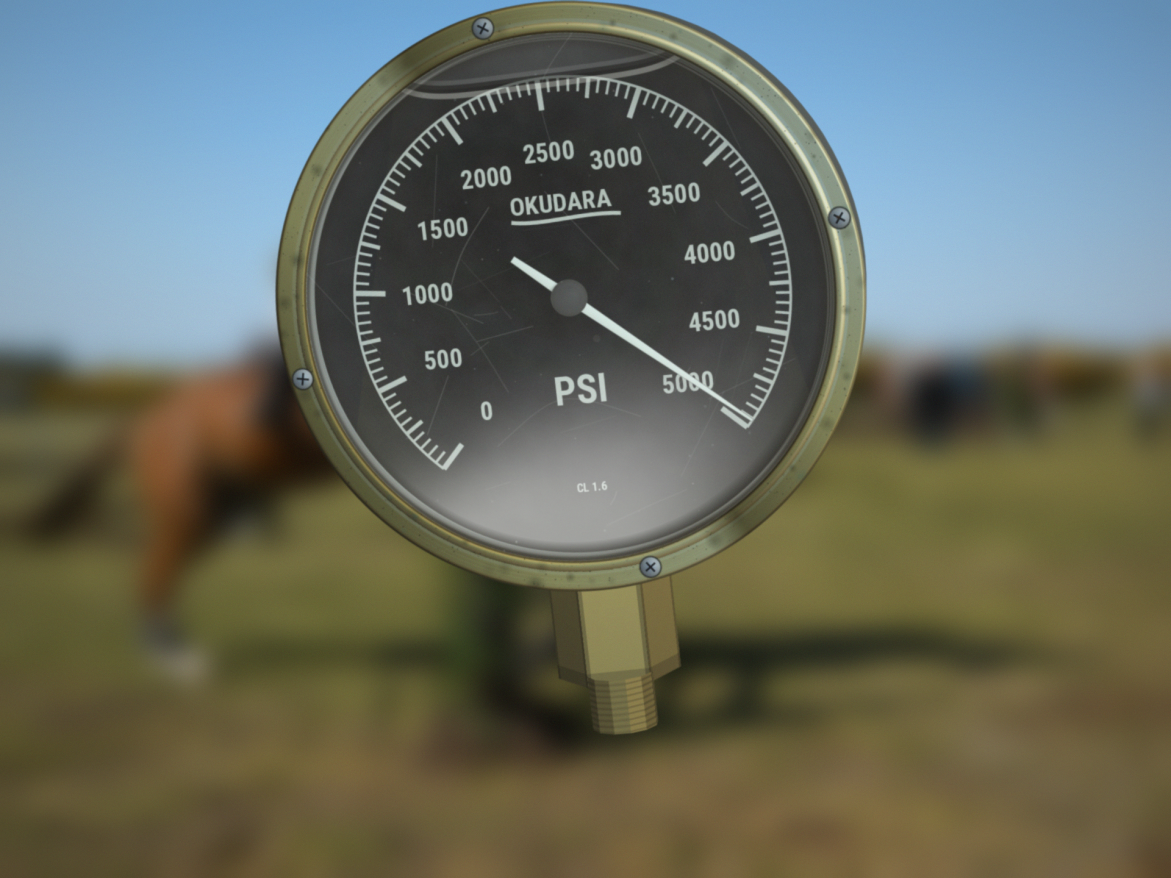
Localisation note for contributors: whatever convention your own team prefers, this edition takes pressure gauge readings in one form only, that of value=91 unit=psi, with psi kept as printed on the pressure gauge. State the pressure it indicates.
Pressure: value=4950 unit=psi
